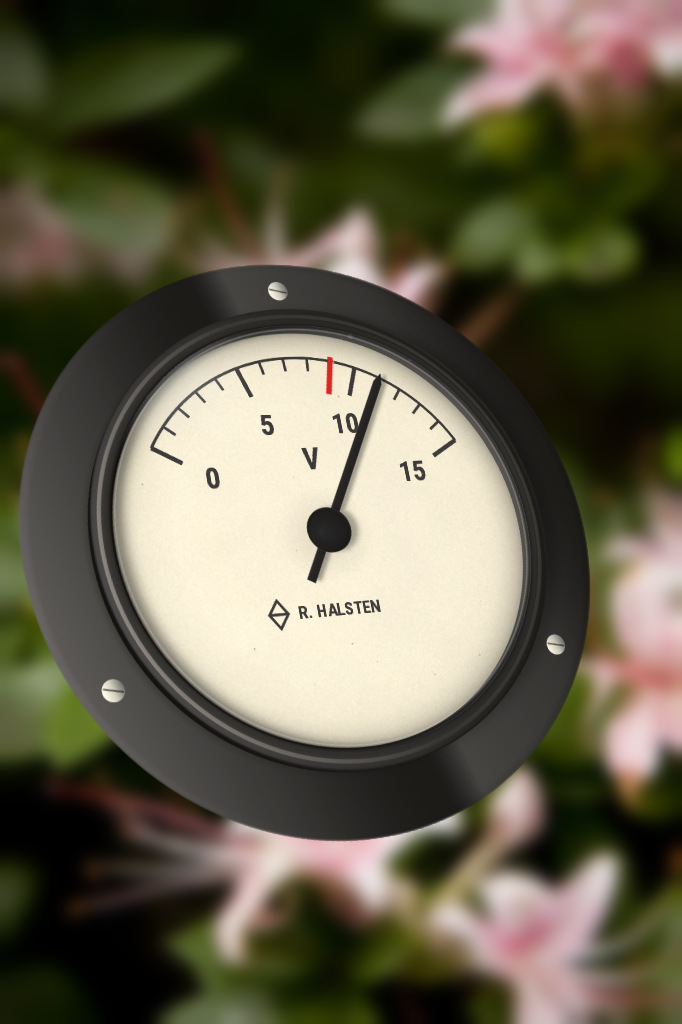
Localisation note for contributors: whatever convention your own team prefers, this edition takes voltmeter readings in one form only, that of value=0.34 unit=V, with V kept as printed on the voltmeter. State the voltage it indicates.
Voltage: value=11 unit=V
